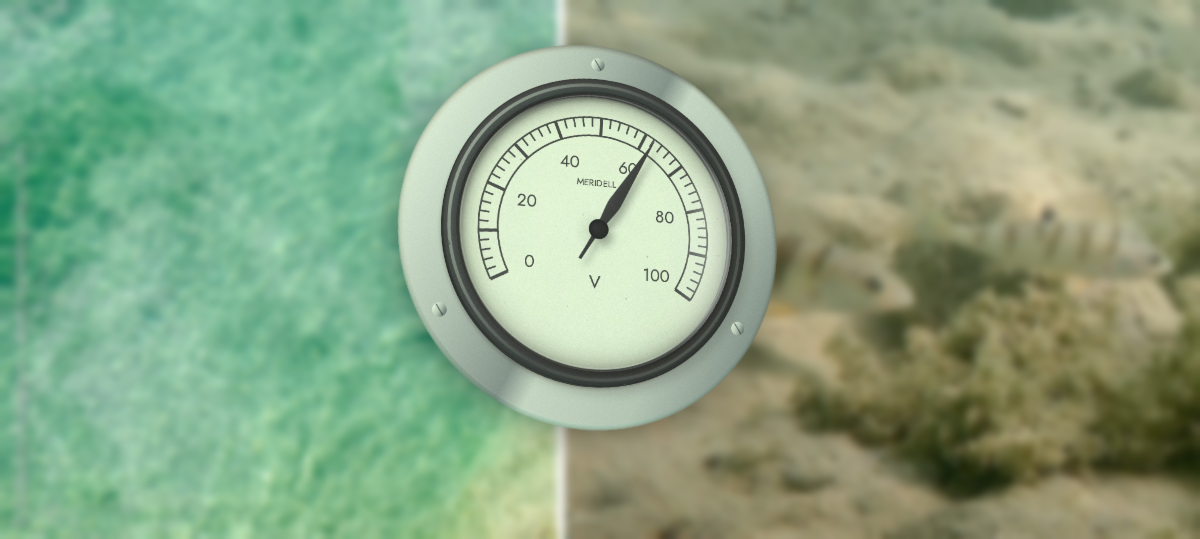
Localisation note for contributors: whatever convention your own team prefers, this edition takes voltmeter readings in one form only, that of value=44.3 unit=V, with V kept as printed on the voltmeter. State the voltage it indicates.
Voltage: value=62 unit=V
